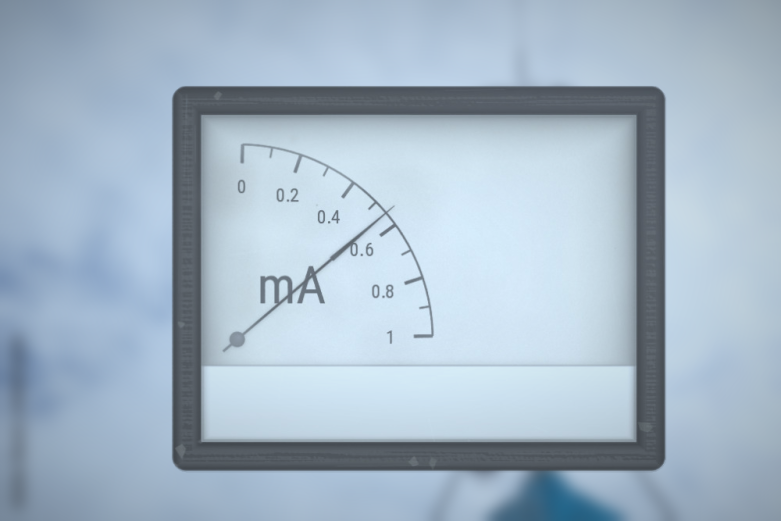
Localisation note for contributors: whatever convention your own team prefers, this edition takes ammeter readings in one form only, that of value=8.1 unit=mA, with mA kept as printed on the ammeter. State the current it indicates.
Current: value=0.55 unit=mA
